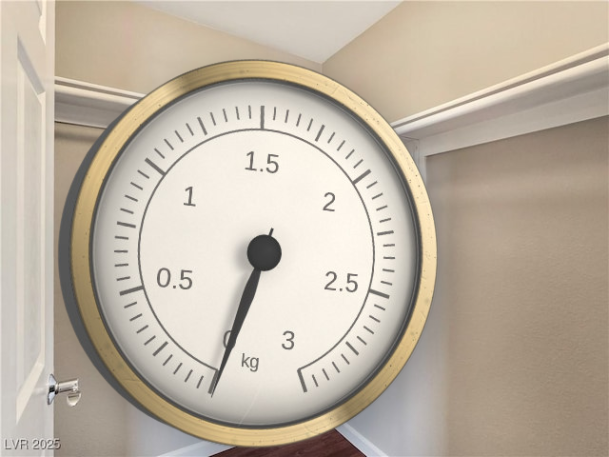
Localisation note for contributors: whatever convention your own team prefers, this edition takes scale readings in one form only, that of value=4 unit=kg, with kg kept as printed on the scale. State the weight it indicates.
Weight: value=0 unit=kg
